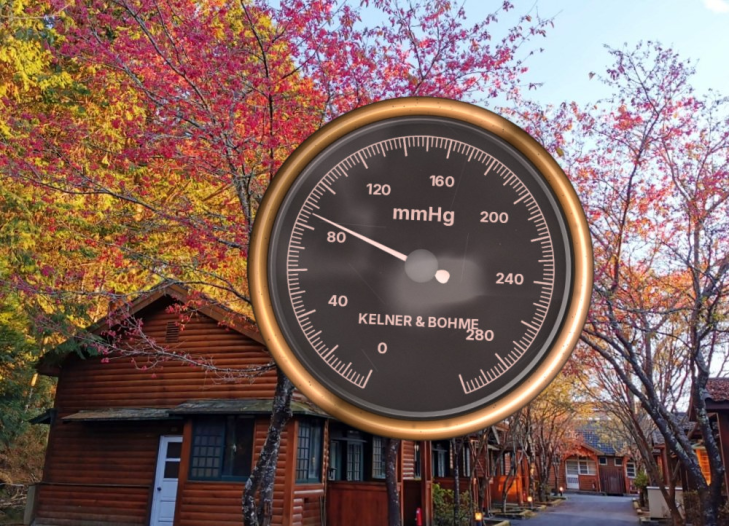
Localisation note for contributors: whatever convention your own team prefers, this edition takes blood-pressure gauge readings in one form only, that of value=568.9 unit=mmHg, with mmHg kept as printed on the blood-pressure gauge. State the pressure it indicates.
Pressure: value=86 unit=mmHg
